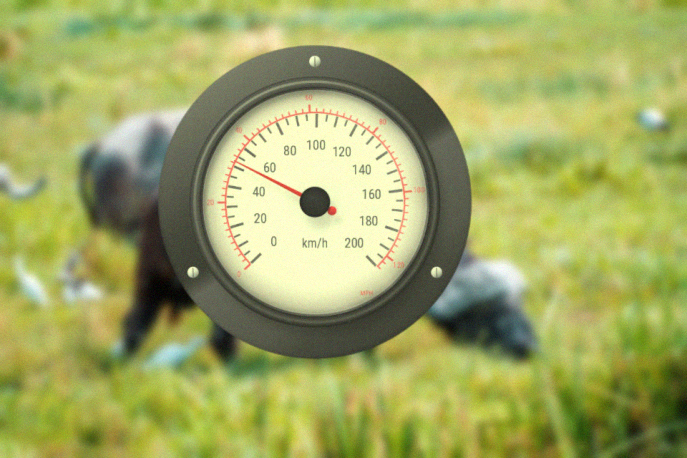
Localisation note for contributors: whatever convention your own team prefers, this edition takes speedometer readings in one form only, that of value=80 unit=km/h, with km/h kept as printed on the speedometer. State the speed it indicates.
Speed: value=52.5 unit=km/h
